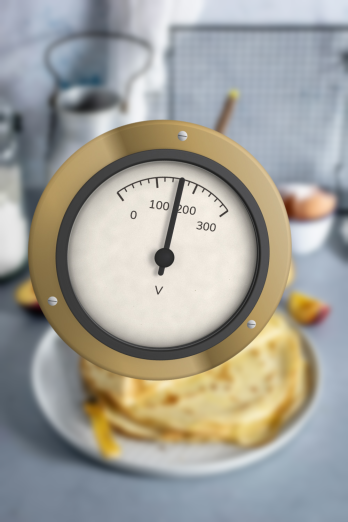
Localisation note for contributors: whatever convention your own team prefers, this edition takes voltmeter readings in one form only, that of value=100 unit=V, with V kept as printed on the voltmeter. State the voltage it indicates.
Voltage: value=160 unit=V
